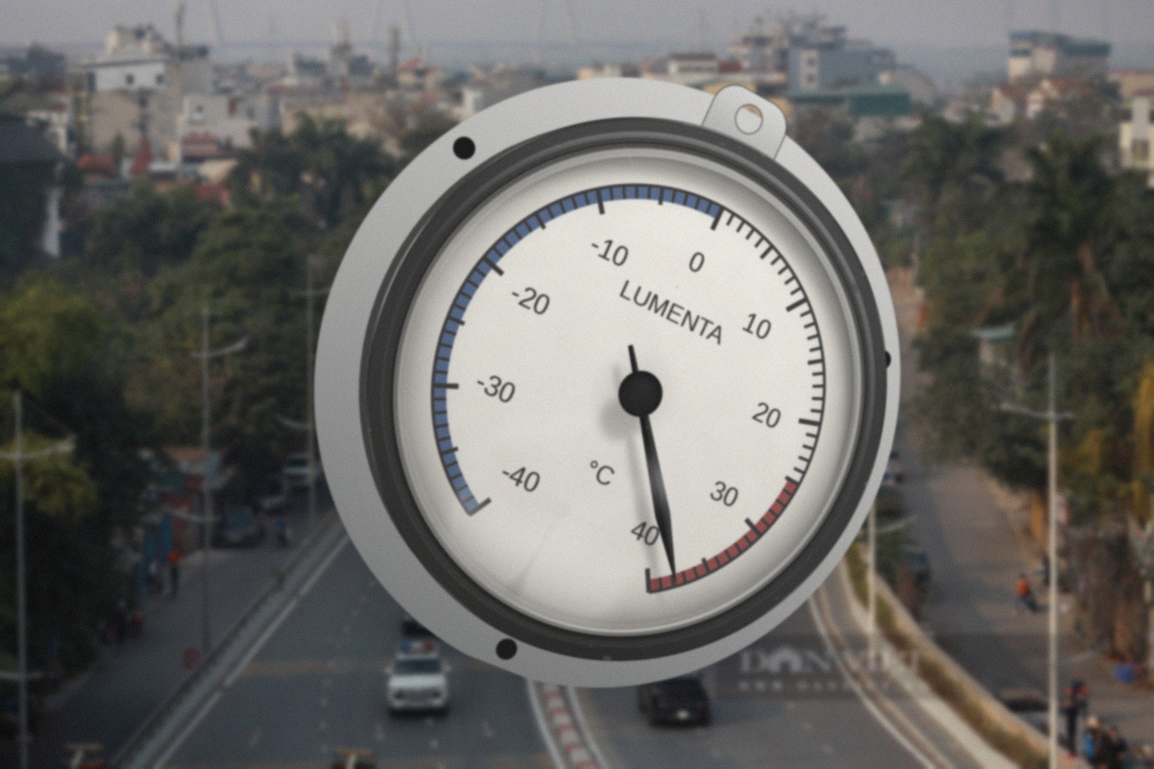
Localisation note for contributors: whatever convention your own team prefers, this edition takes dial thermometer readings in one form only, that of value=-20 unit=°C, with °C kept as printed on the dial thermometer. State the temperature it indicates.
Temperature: value=38 unit=°C
